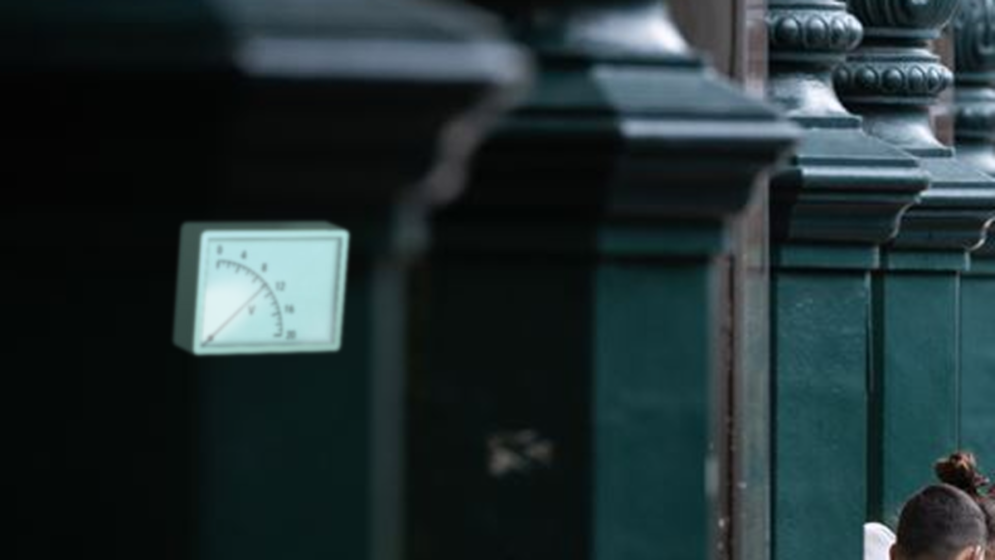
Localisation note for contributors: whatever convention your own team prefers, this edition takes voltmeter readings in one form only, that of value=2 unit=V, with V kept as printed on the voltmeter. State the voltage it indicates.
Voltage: value=10 unit=V
